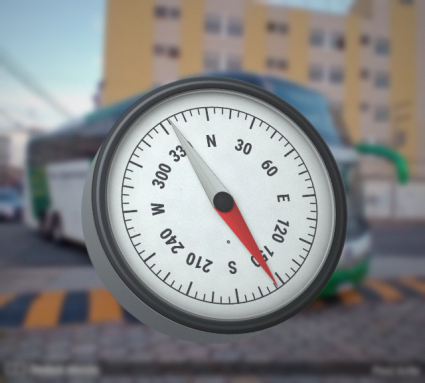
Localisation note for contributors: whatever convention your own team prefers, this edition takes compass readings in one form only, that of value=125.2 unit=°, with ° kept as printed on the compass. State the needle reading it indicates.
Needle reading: value=155 unit=°
